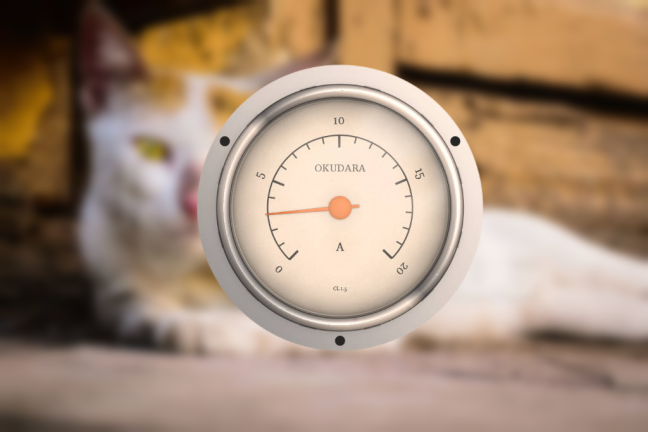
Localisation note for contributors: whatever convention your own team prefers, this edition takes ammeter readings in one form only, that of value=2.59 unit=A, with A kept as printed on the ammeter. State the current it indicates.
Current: value=3 unit=A
